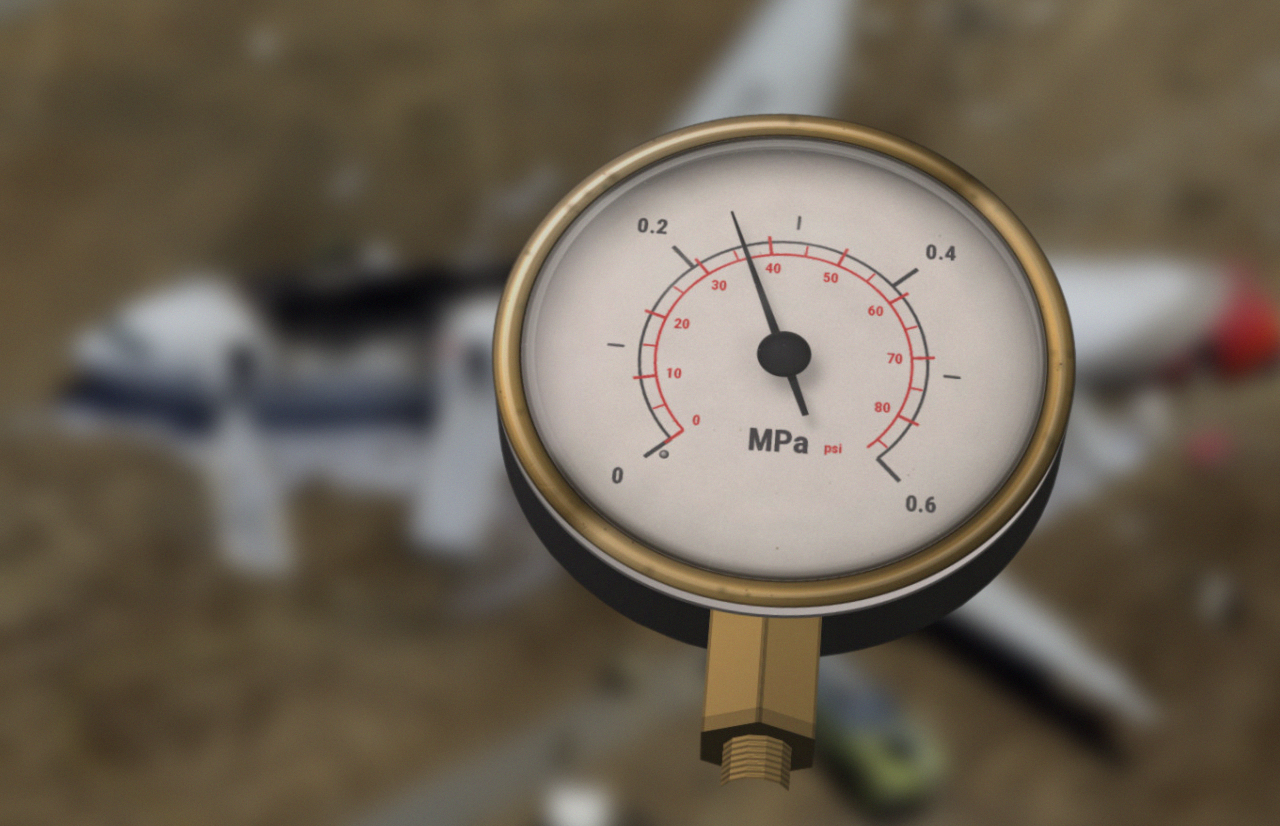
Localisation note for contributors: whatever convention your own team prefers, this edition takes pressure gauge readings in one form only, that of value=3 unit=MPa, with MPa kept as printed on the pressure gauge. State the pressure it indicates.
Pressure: value=0.25 unit=MPa
